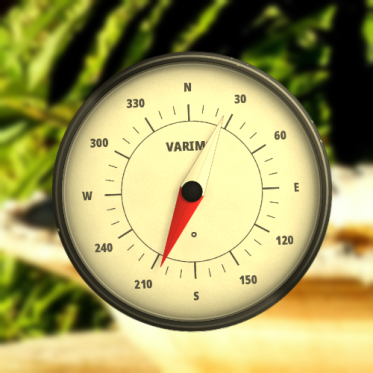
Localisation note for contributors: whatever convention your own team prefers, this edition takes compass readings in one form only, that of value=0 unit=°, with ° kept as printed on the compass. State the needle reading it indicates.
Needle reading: value=205 unit=°
